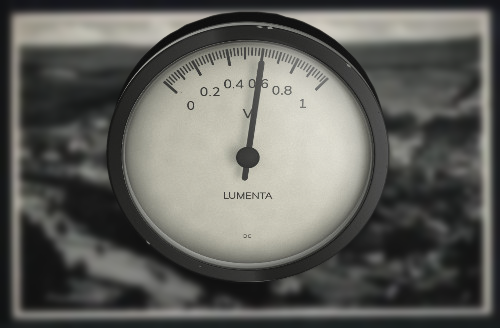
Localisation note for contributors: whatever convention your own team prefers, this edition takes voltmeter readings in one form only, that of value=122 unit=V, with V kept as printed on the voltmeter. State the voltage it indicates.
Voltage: value=0.6 unit=V
